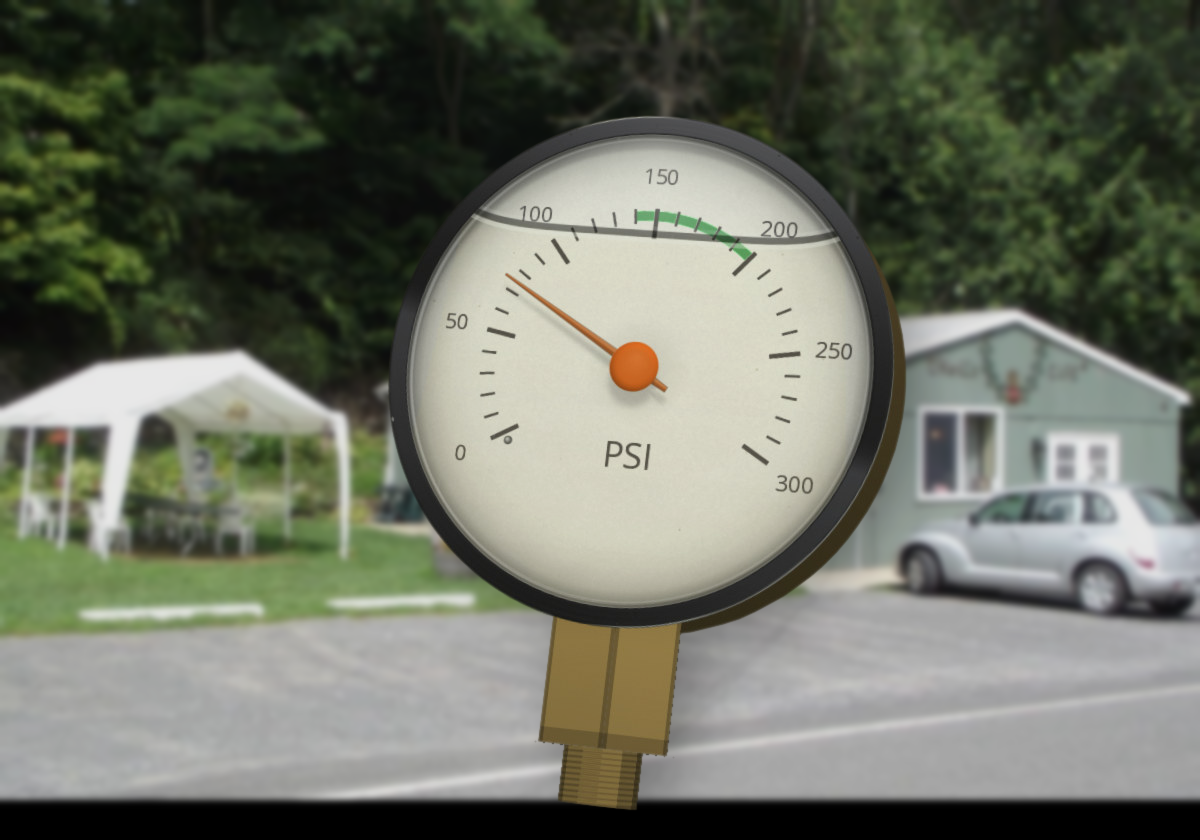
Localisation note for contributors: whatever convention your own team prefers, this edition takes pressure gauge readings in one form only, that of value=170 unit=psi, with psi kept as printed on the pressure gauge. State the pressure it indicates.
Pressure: value=75 unit=psi
